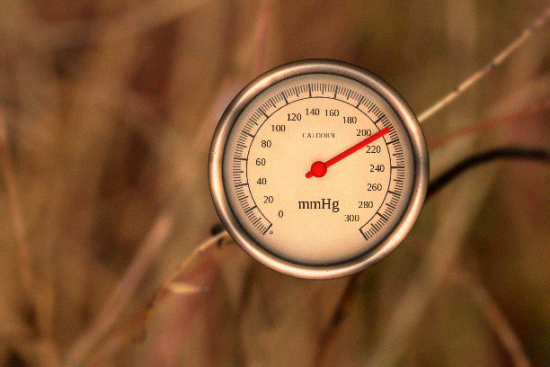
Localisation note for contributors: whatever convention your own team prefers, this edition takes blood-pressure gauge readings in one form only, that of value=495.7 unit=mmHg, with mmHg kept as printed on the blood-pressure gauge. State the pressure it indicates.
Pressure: value=210 unit=mmHg
